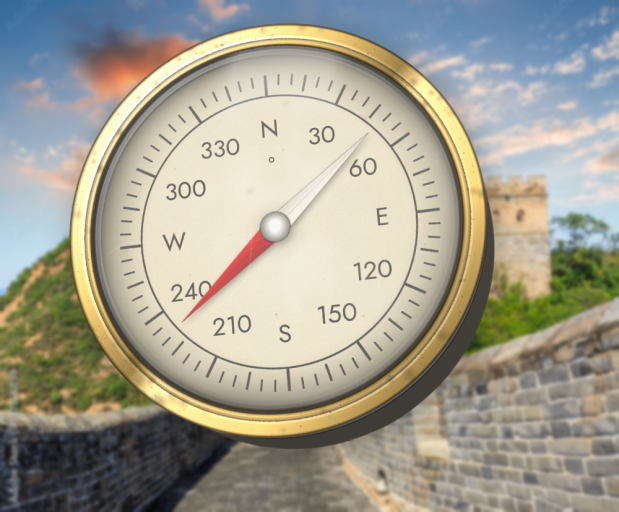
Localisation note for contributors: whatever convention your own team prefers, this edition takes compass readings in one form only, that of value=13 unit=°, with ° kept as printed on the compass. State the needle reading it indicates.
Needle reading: value=230 unit=°
